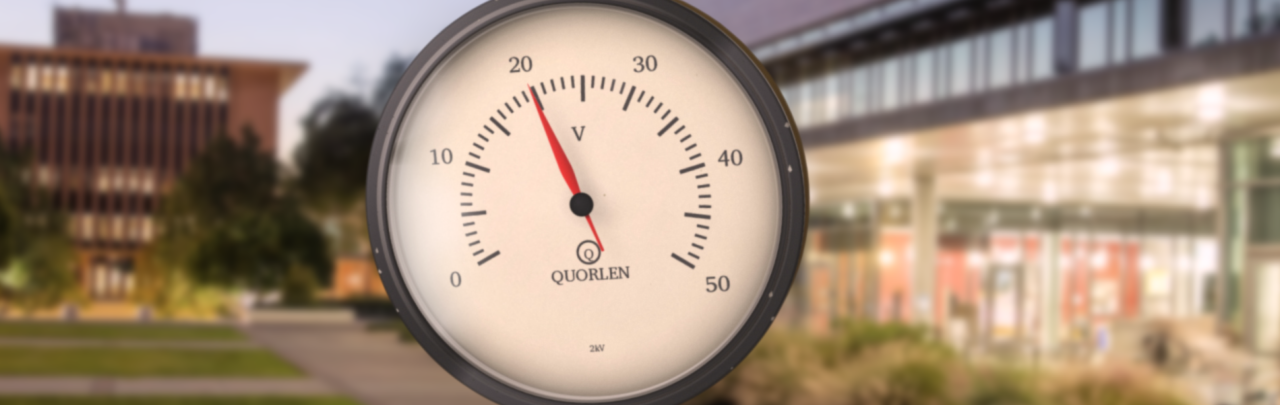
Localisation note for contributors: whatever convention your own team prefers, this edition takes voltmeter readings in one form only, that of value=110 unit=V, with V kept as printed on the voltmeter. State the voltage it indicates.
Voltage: value=20 unit=V
